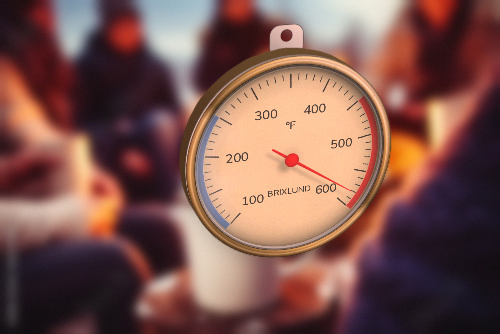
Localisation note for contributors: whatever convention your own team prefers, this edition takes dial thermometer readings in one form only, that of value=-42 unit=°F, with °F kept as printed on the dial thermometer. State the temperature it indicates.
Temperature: value=580 unit=°F
